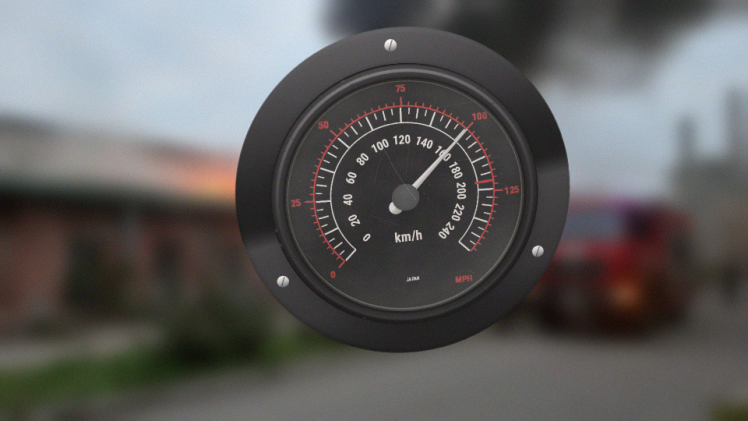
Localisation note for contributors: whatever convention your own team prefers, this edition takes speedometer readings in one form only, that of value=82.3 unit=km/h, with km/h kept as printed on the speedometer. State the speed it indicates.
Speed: value=160 unit=km/h
